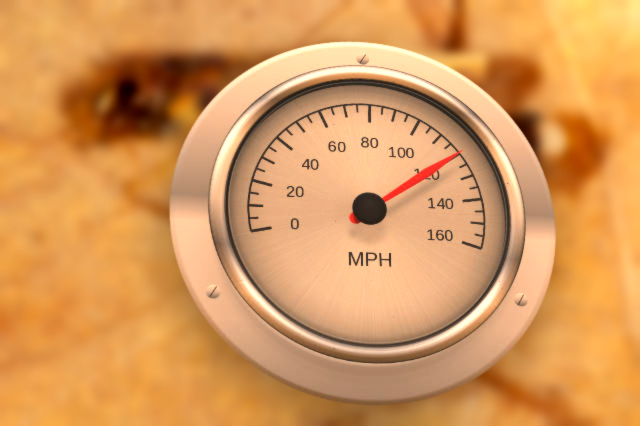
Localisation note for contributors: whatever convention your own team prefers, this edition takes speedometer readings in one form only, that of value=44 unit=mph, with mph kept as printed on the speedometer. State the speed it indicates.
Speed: value=120 unit=mph
